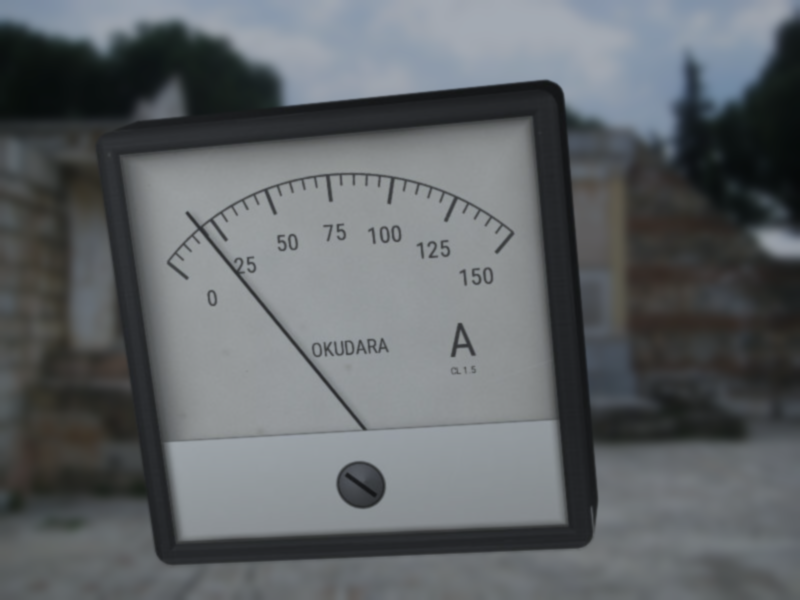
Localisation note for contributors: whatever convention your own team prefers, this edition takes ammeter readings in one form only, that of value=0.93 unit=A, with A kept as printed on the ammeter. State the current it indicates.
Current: value=20 unit=A
